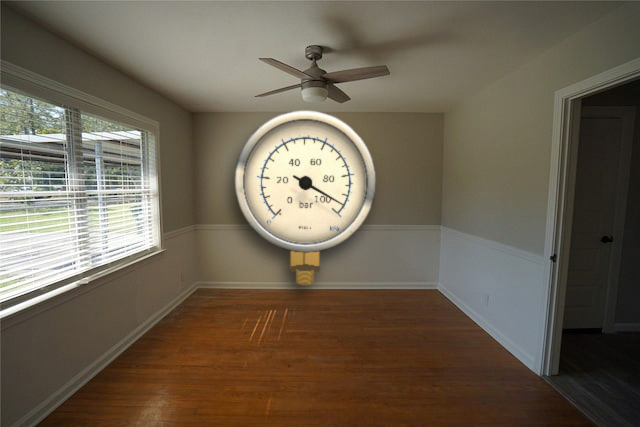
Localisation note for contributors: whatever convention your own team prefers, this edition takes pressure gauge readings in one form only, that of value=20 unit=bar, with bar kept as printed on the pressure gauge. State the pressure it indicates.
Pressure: value=95 unit=bar
